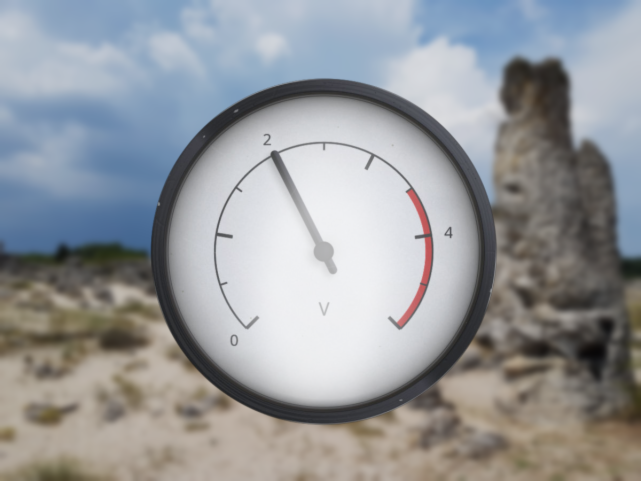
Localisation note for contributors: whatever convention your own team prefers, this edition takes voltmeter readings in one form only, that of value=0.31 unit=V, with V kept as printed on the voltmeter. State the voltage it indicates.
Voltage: value=2 unit=V
